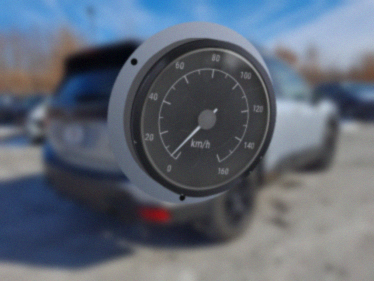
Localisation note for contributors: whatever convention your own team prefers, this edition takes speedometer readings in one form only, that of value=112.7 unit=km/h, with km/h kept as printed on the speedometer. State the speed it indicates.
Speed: value=5 unit=km/h
